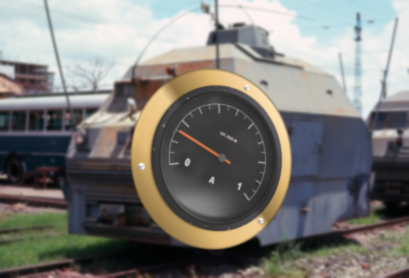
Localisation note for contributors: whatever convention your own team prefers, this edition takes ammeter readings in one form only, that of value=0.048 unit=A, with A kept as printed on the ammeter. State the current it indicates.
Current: value=0.15 unit=A
